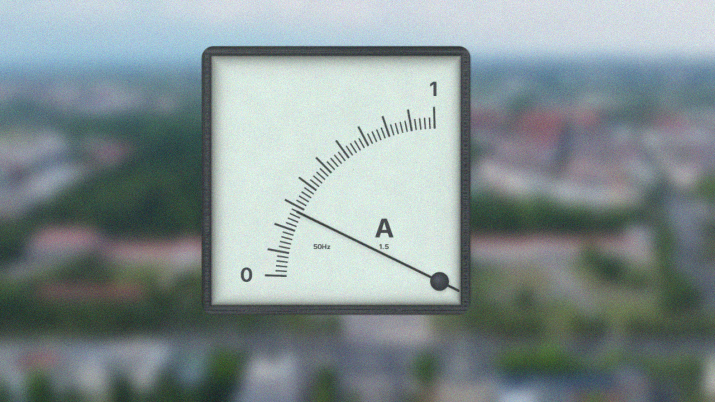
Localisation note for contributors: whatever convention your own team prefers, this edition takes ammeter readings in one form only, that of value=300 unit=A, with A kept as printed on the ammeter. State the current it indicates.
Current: value=0.28 unit=A
